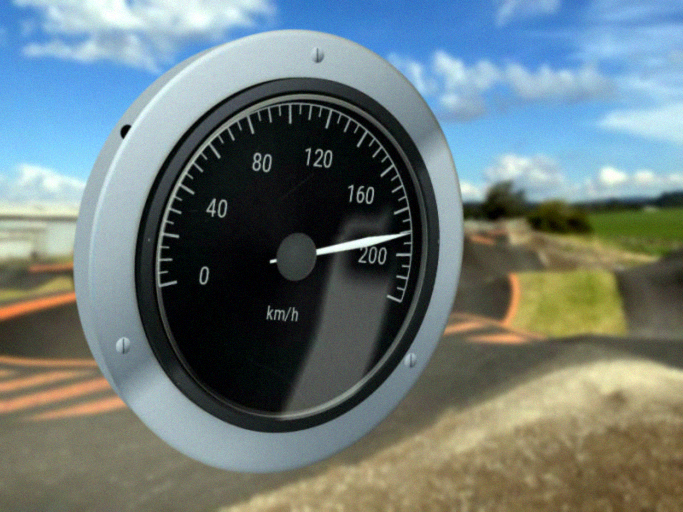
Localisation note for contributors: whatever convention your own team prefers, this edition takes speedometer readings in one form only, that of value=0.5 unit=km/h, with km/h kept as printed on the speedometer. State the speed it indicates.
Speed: value=190 unit=km/h
